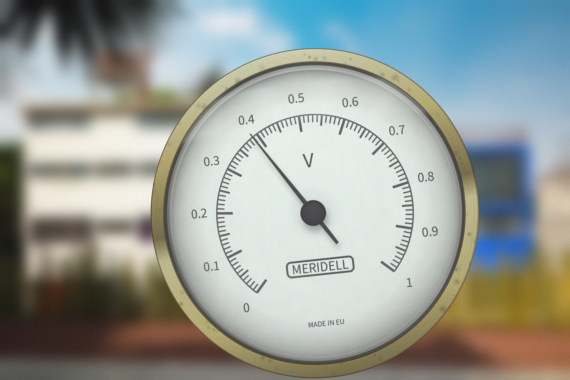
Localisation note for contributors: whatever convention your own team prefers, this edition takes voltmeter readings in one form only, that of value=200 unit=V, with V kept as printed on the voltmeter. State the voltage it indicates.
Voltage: value=0.39 unit=V
